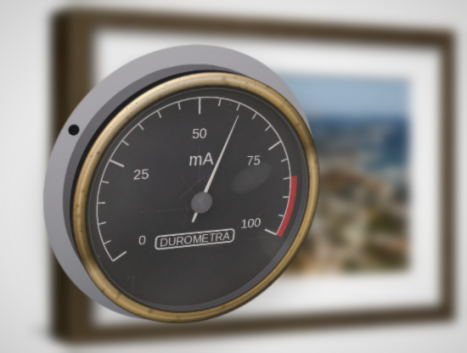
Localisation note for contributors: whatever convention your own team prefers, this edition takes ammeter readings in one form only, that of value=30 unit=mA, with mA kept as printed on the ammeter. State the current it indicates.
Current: value=60 unit=mA
